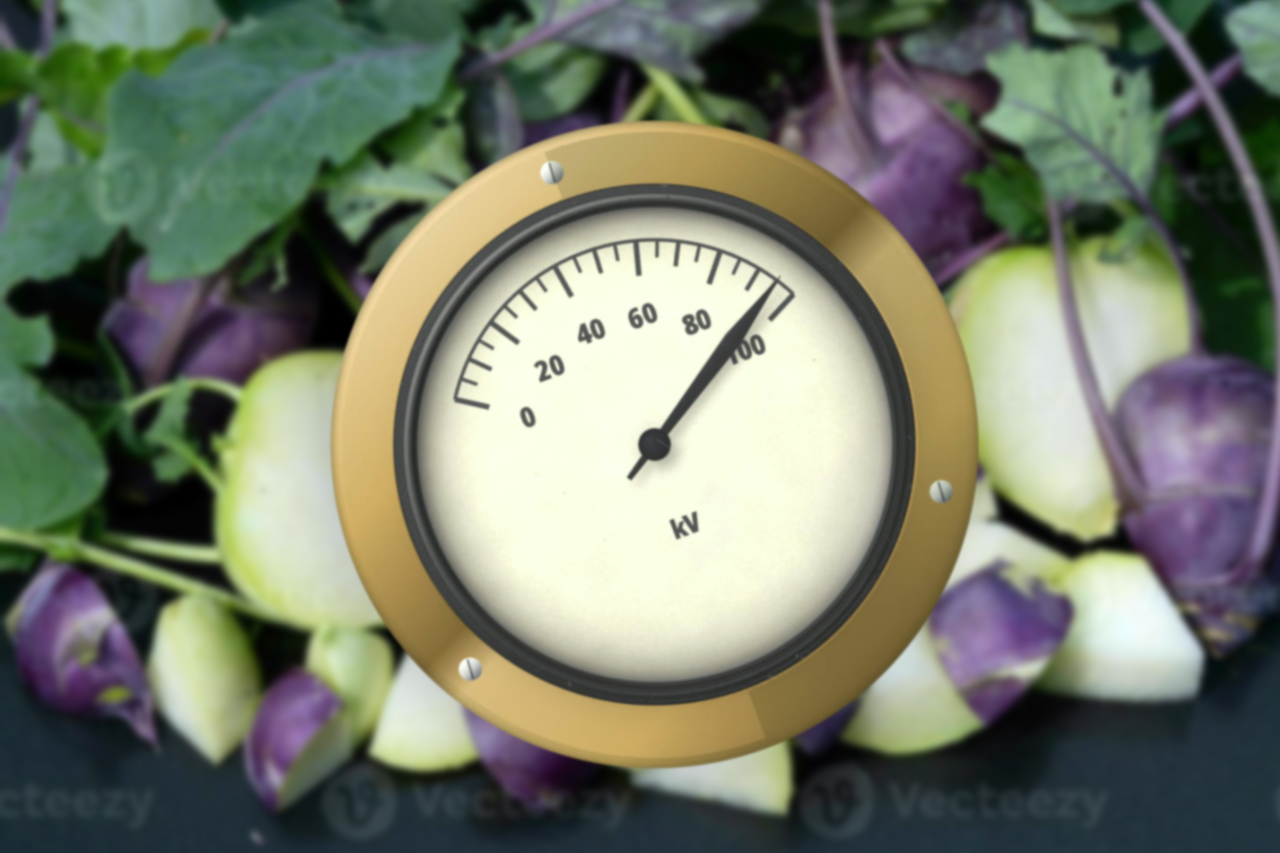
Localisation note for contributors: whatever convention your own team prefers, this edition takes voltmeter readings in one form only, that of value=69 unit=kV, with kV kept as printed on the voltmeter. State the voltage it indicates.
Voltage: value=95 unit=kV
